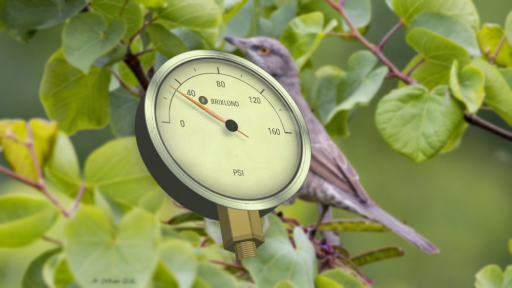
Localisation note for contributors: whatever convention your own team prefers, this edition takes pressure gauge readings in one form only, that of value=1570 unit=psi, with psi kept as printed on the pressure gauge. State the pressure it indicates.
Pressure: value=30 unit=psi
